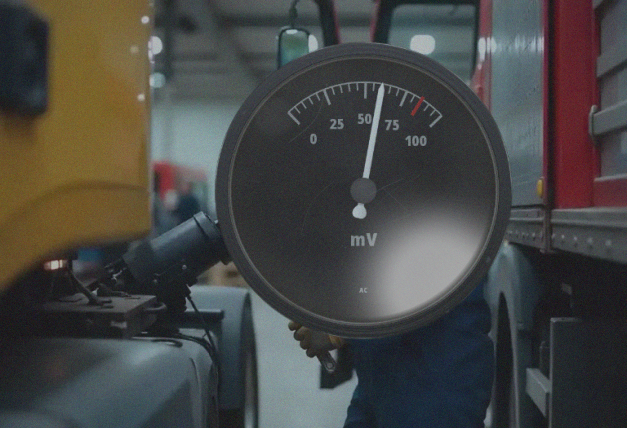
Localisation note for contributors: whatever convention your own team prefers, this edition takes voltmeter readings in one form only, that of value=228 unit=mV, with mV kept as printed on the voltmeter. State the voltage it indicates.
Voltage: value=60 unit=mV
